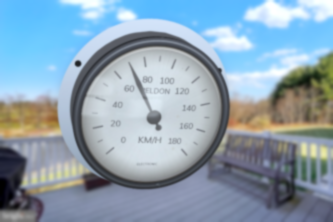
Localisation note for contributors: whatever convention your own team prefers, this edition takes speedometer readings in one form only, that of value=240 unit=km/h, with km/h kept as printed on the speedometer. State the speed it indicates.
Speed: value=70 unit=km/h
